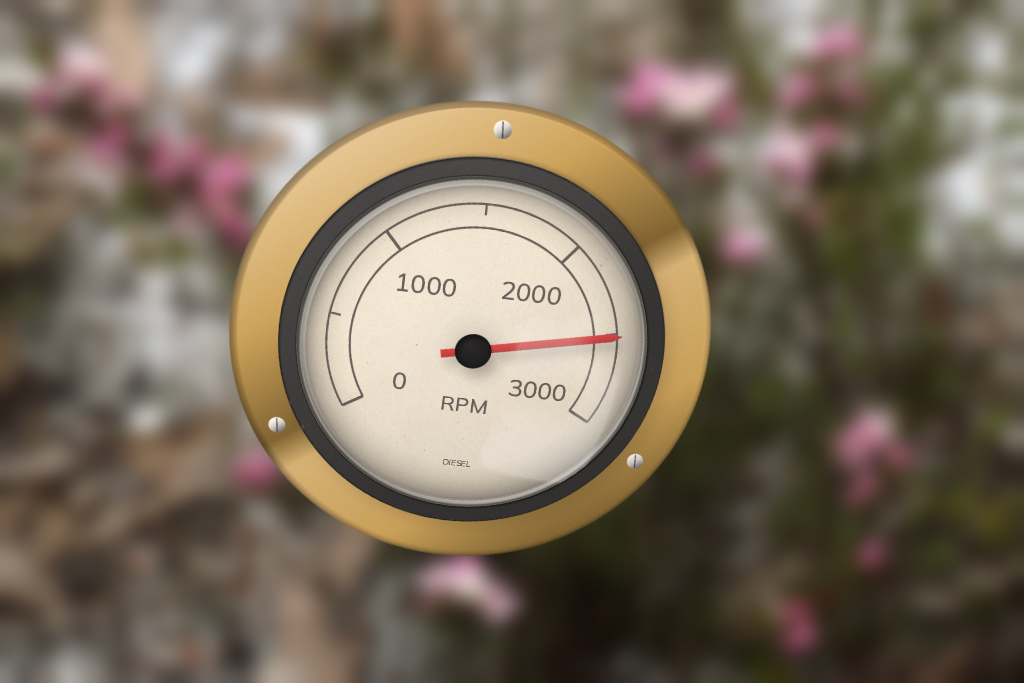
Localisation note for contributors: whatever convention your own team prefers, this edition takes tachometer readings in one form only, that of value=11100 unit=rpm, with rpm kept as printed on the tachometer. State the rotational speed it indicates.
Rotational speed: value=2500 unit=rpm
